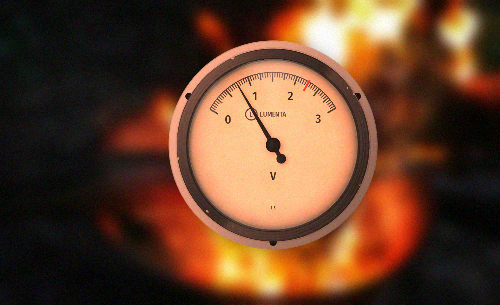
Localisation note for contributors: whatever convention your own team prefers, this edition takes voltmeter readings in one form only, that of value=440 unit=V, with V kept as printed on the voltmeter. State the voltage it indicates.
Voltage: value=0.75 unit=V
